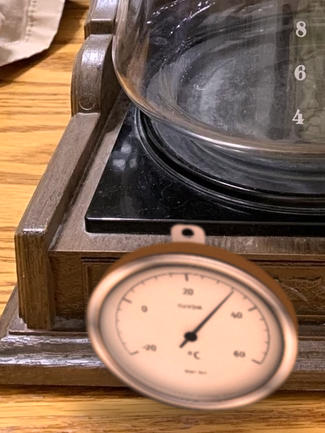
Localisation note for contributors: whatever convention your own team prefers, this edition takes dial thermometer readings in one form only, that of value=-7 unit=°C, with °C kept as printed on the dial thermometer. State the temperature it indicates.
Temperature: value=32 unit=°C
